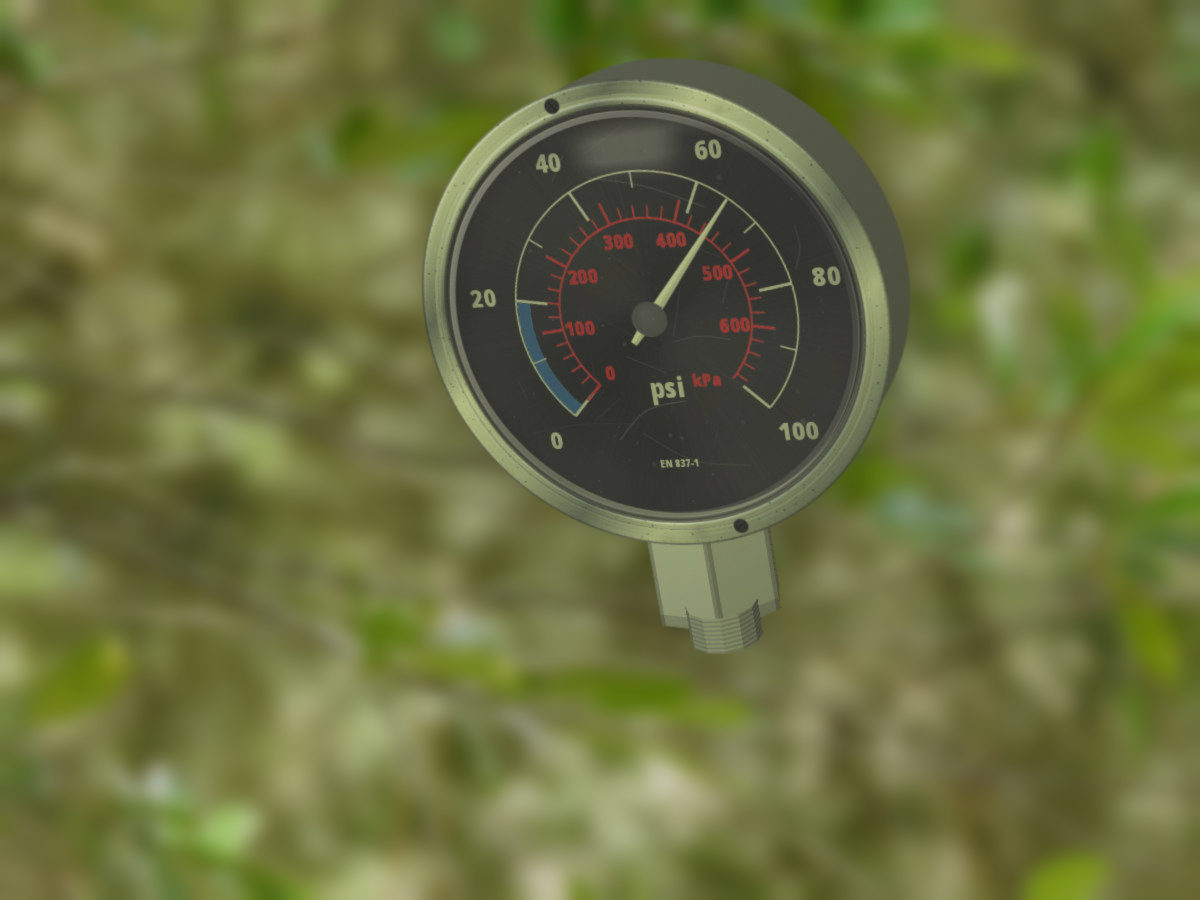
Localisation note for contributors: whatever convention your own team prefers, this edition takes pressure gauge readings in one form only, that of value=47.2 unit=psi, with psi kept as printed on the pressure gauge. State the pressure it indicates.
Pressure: value=65 unit=psi
